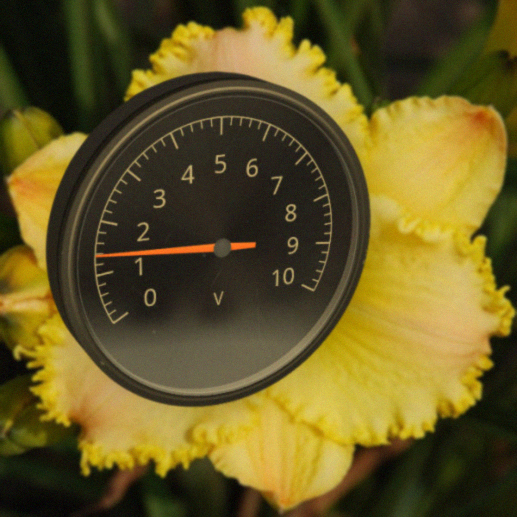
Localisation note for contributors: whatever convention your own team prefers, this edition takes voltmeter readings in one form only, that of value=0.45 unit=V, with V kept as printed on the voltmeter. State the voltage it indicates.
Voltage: value=1.4 unit=V
